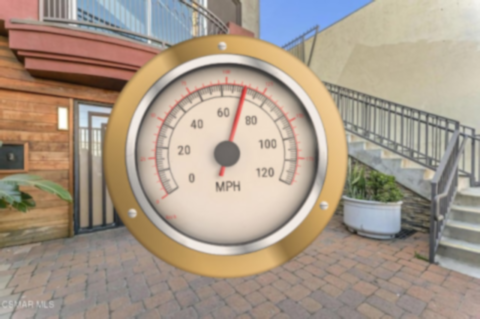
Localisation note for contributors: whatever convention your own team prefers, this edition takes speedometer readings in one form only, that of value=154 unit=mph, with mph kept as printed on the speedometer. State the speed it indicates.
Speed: value=70 unit=mph
